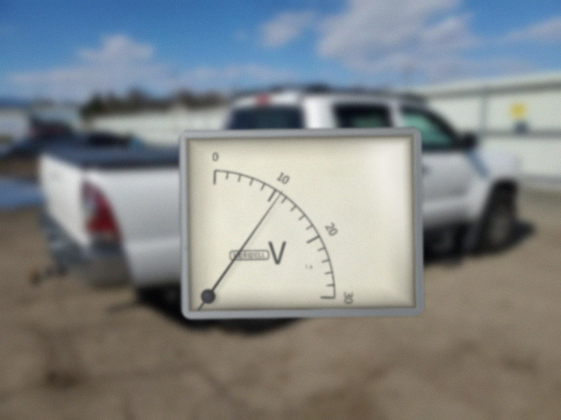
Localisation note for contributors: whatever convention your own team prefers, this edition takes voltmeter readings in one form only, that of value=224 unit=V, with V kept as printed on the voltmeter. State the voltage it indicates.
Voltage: value=11 unit=V
